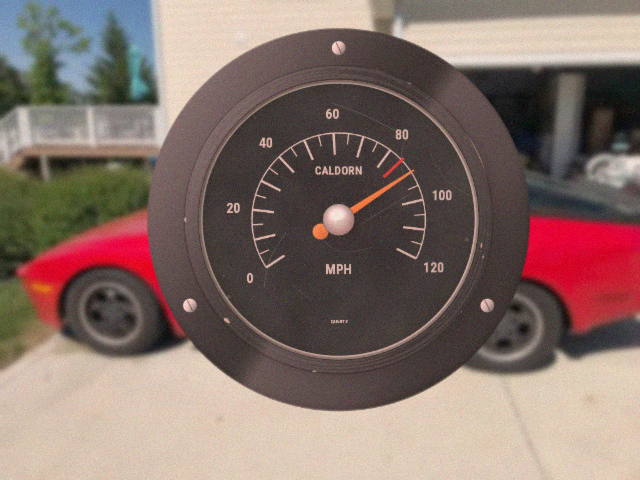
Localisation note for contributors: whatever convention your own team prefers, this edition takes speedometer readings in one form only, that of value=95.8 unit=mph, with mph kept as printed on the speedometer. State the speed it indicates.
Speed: value=90 unit=mph
